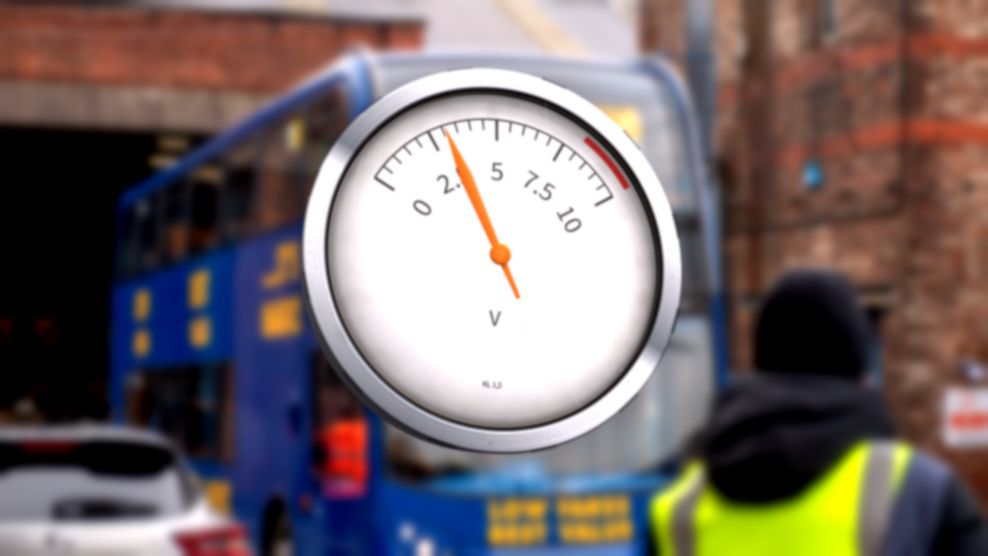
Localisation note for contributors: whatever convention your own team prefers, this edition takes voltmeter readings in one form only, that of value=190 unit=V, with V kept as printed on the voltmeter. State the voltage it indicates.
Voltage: value=3 unit=V
